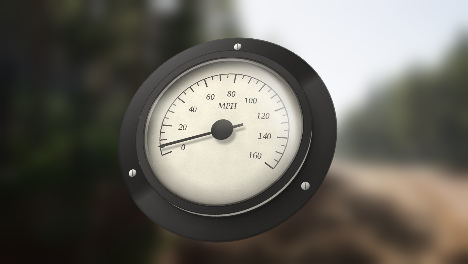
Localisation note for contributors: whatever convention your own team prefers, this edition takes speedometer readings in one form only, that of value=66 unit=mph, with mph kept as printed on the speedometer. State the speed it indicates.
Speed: value=5 unit=mph
